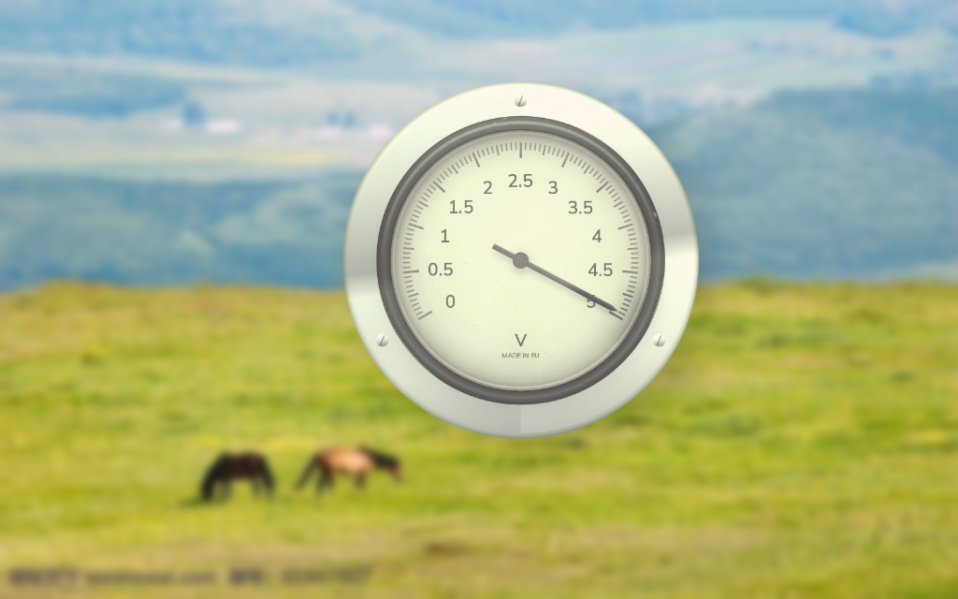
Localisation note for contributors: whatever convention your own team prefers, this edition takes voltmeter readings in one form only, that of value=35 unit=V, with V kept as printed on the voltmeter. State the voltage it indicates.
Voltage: value=4.95 unit=V
